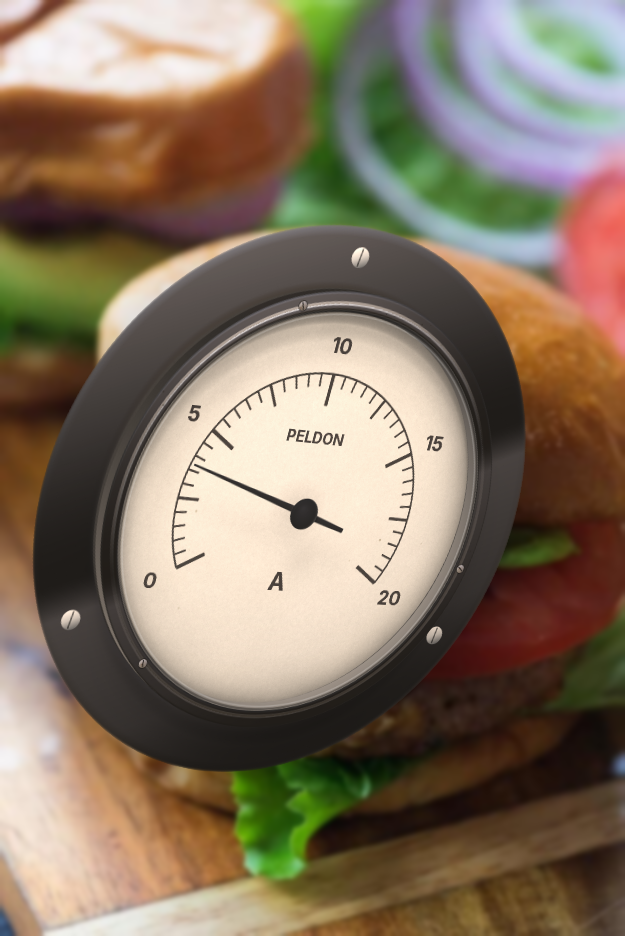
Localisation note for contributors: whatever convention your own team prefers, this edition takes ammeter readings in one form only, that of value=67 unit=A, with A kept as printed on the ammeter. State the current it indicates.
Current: value=3.75 unit=A
